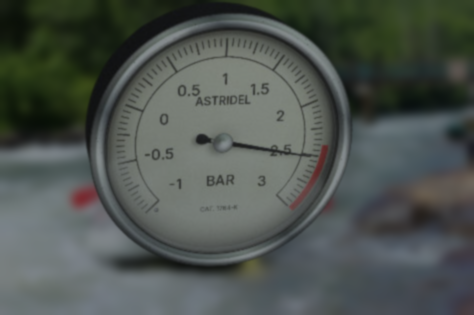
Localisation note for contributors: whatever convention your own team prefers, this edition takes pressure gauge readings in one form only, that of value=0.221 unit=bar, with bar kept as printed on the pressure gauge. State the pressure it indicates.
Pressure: value=2.5 unit=bar
